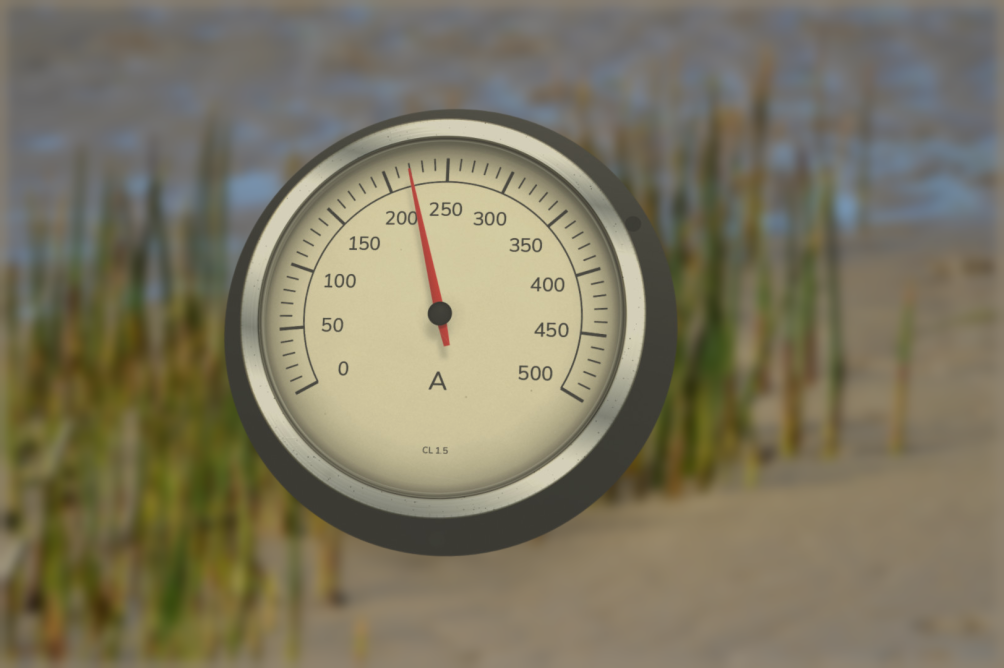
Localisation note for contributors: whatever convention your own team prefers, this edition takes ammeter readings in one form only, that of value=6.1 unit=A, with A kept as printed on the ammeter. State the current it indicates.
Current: value=220 unit=A
